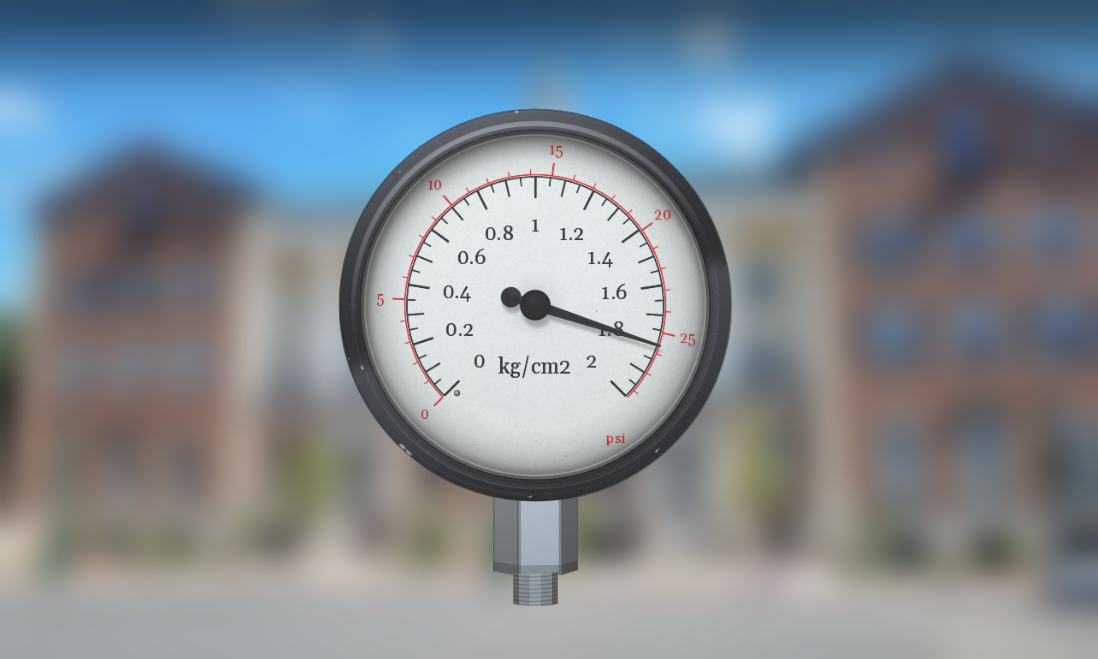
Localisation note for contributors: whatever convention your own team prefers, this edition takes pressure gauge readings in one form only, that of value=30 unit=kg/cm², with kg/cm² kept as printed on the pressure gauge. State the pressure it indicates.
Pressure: value=1.8 unit=kg/cm²
